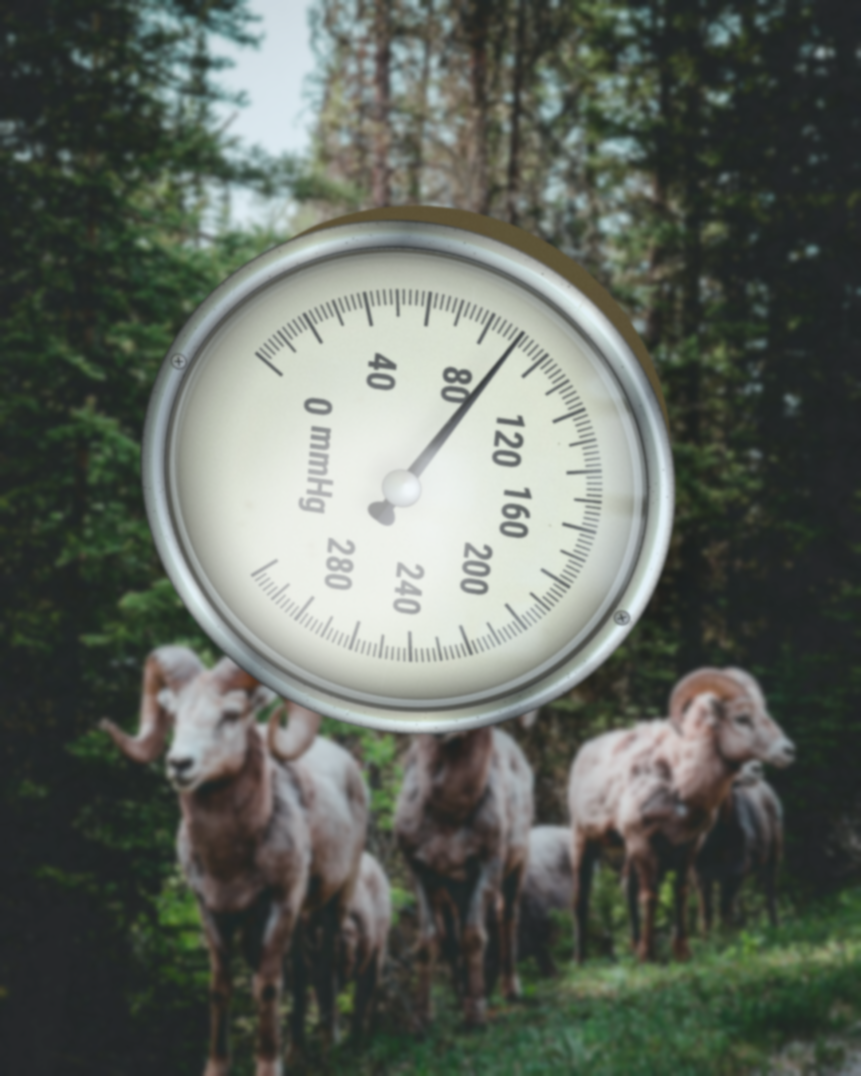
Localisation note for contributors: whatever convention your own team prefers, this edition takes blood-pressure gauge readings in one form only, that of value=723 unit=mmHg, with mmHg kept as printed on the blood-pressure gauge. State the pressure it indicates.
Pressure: value=90 unit=mmHg
